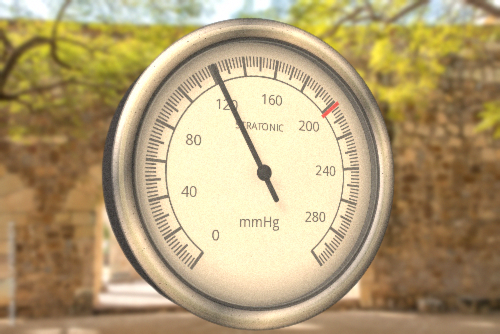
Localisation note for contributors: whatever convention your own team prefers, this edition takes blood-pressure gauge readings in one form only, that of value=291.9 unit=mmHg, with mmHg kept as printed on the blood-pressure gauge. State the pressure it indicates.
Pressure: value=120 unit=mmHg
